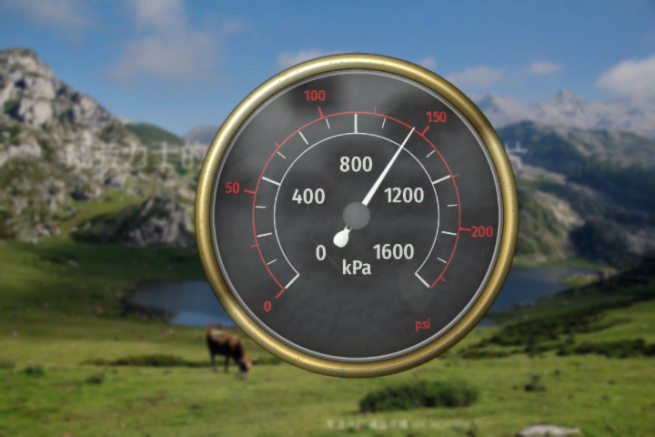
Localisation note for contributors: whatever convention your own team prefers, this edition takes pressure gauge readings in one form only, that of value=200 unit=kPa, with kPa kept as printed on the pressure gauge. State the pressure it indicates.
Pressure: value=1000 unit=kPa
